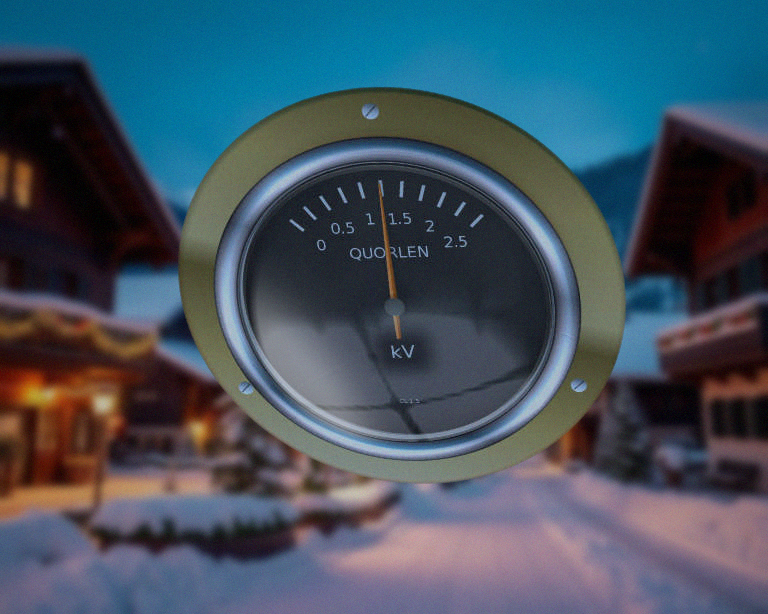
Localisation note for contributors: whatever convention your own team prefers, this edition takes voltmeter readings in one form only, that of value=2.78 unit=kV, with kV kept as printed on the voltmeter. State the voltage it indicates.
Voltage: value=1.25 unit=kV
